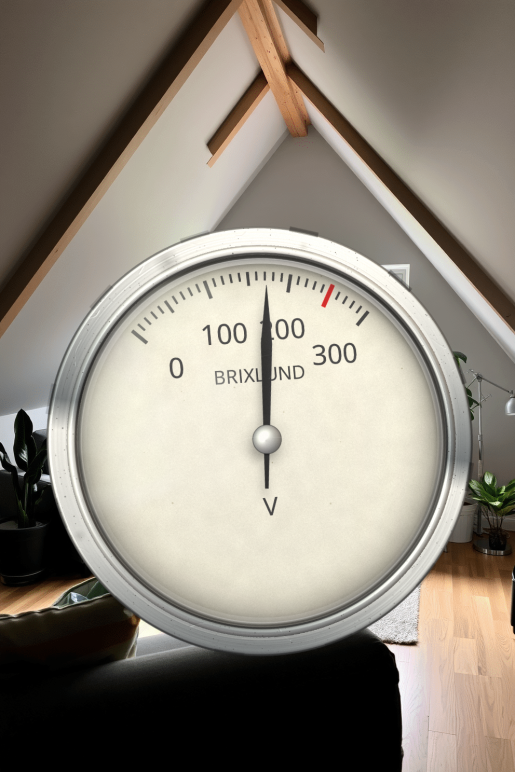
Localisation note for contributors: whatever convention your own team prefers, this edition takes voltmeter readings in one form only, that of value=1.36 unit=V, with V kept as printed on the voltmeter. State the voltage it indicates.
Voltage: value=170 unit=V
